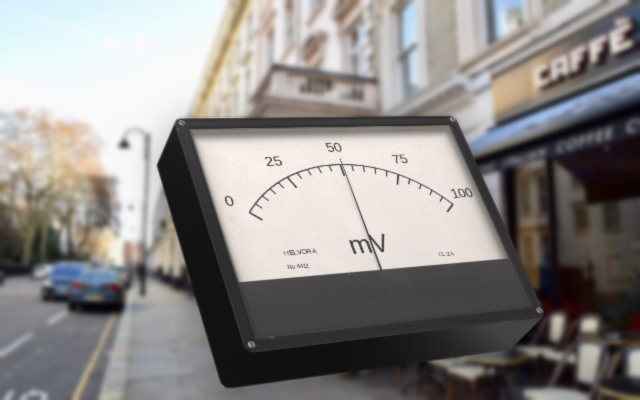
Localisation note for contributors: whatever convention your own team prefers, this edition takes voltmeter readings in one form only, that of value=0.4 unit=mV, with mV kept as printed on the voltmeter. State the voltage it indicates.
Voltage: value=50 unit=mV
